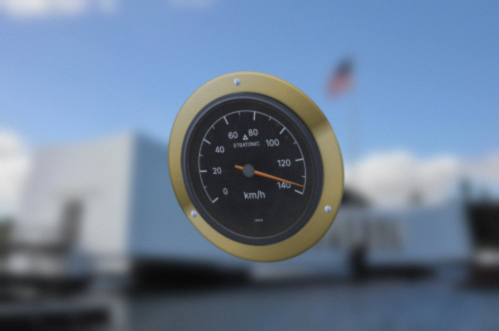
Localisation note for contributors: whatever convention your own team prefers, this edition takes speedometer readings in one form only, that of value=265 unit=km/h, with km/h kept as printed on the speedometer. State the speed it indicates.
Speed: value=135 unit=km/h
